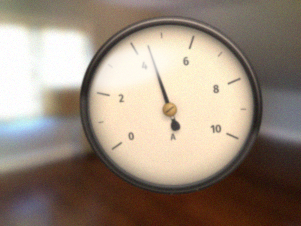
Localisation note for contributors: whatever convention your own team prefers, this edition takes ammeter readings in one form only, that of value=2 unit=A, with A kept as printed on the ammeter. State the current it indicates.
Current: value=4.5 unit=A
